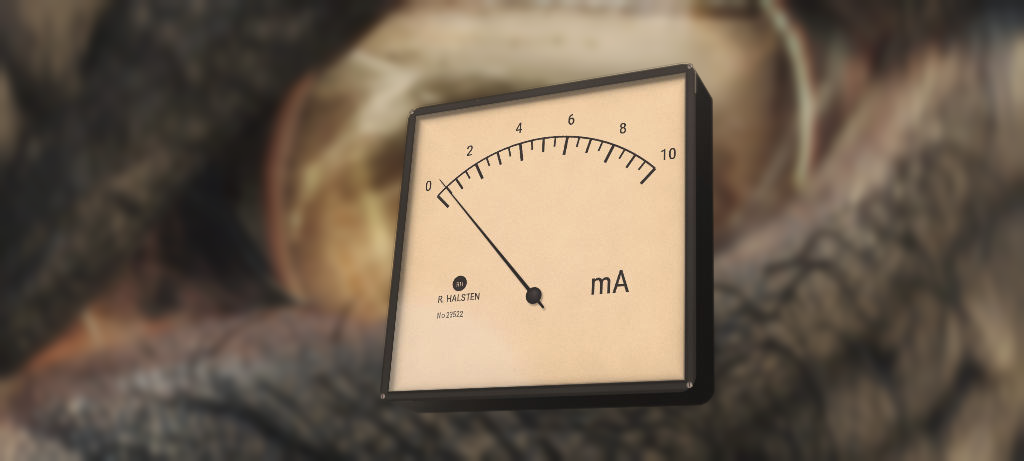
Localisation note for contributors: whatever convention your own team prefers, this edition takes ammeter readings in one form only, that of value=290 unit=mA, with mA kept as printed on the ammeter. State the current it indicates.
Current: value=0.5 unit=mA
